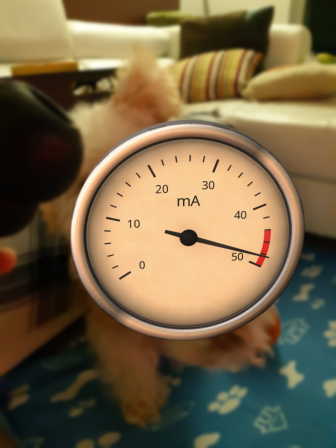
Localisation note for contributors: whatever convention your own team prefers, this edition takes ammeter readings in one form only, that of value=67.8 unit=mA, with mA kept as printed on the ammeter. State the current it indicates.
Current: value=48 unit=mA
